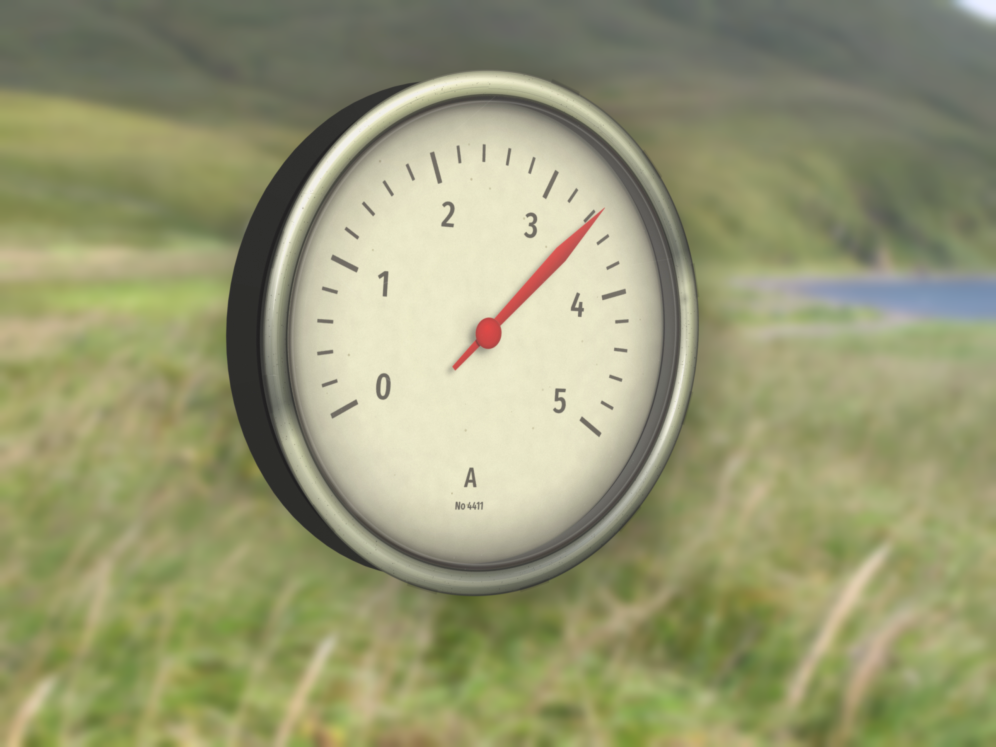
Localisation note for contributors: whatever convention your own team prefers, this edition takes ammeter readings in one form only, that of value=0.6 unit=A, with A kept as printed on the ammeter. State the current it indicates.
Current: value=3.4 unit=A
